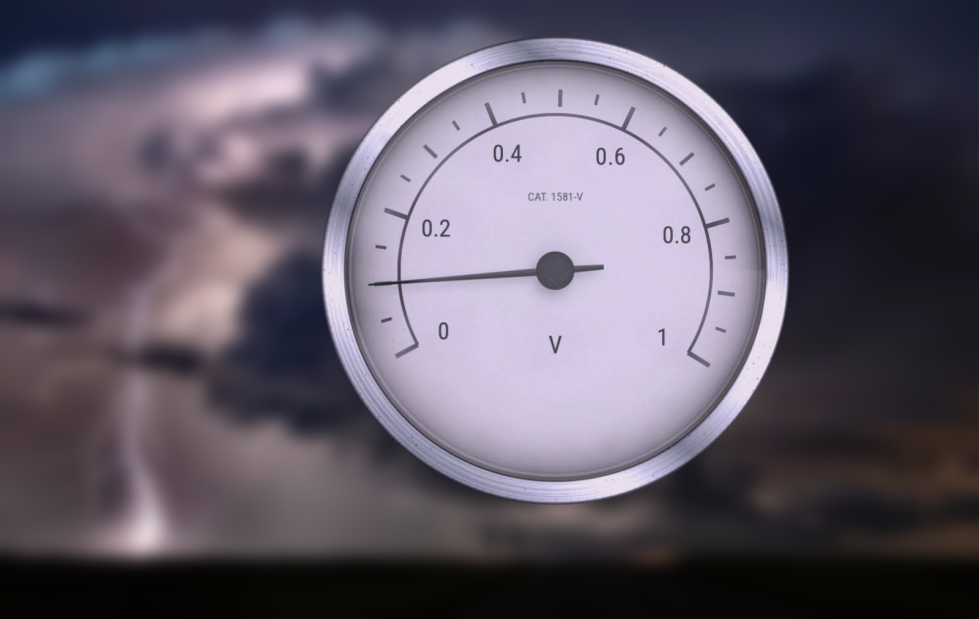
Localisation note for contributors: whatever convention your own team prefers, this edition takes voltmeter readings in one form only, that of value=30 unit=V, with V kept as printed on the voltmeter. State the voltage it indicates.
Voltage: value=0.1 unit=V
